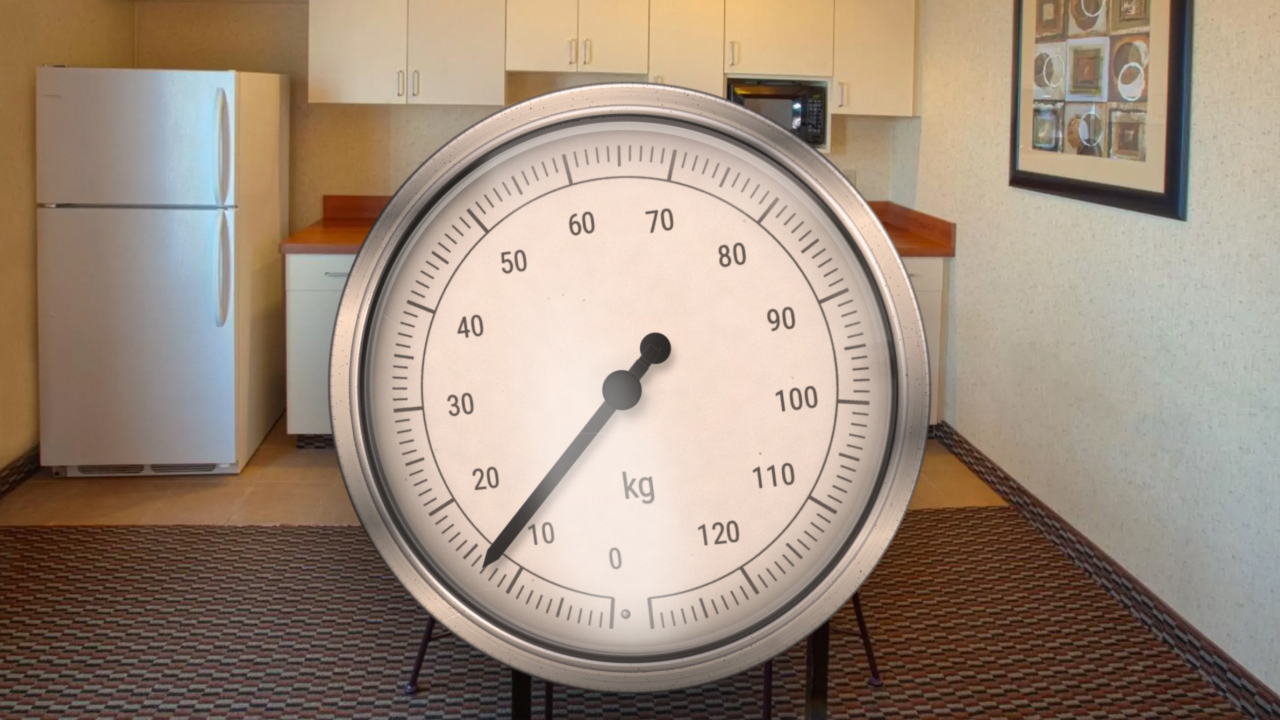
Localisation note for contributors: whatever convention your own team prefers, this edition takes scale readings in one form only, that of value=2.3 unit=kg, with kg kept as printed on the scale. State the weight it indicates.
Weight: value=13 unit=kg
